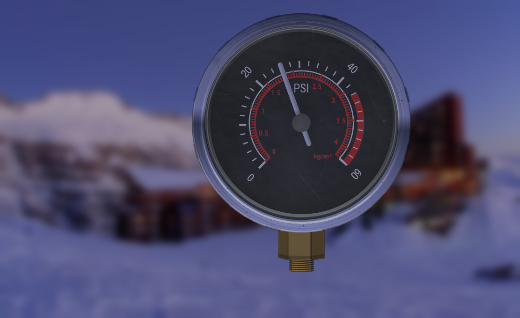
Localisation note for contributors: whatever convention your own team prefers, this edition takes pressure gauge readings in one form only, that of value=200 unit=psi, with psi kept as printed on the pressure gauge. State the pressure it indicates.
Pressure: value=26 unit=psi
